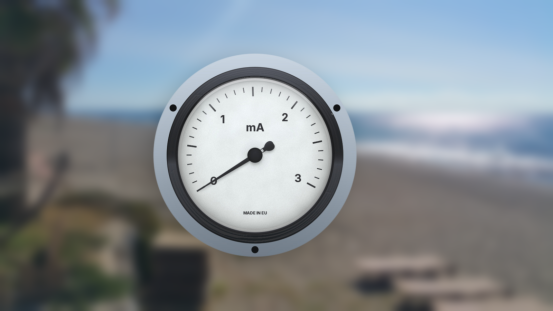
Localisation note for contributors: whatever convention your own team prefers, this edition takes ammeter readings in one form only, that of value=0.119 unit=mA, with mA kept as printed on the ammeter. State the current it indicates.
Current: value=0 unit=mA
